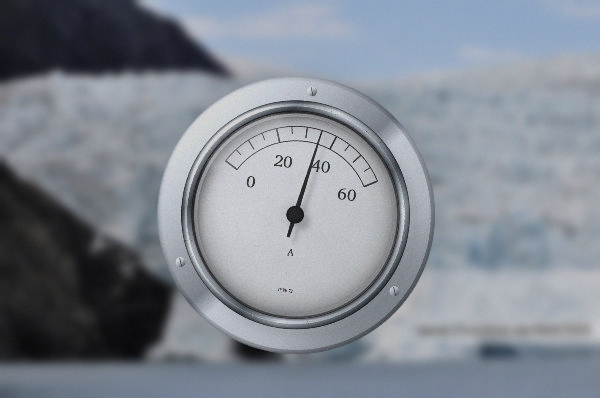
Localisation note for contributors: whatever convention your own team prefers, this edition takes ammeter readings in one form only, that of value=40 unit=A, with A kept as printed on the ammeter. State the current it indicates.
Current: value=35 unit=A
